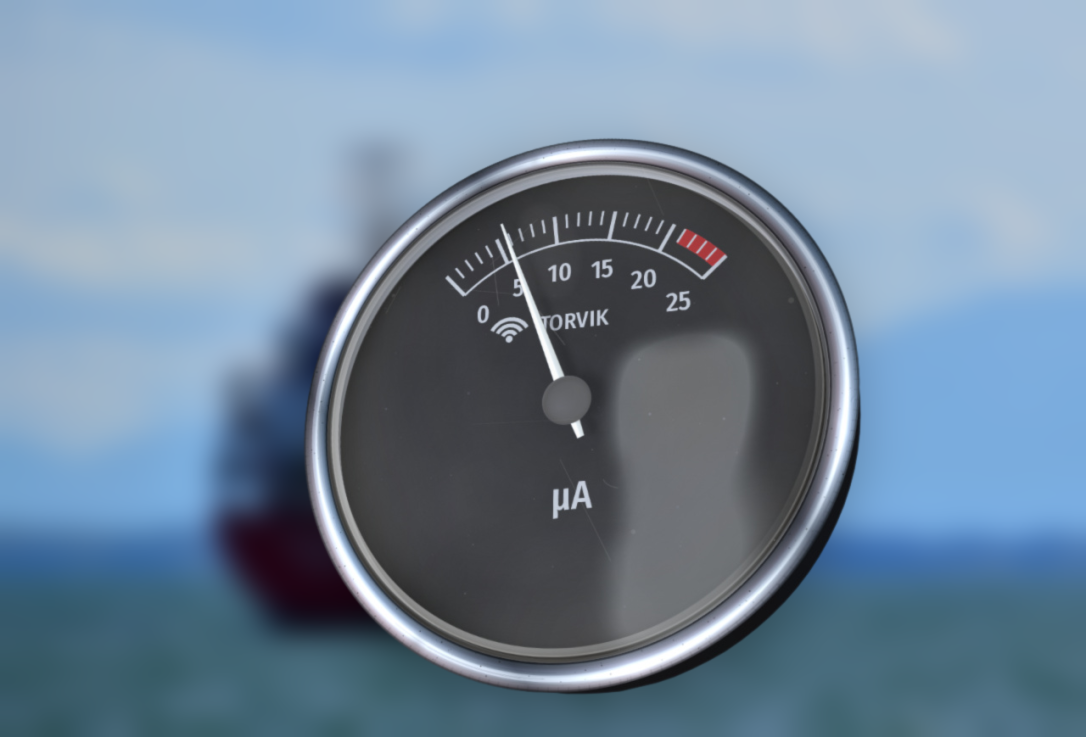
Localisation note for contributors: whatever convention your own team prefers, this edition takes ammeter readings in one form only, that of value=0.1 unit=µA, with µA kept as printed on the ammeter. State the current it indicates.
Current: value=6 unit=µA
